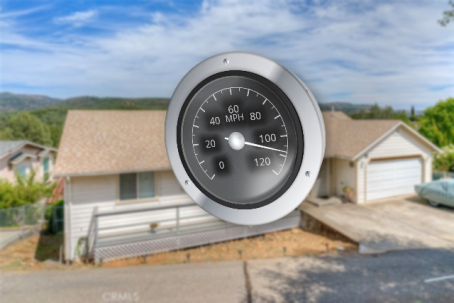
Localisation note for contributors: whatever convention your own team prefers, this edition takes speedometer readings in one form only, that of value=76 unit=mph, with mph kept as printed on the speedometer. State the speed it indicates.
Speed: value=107.5 unit=mph
